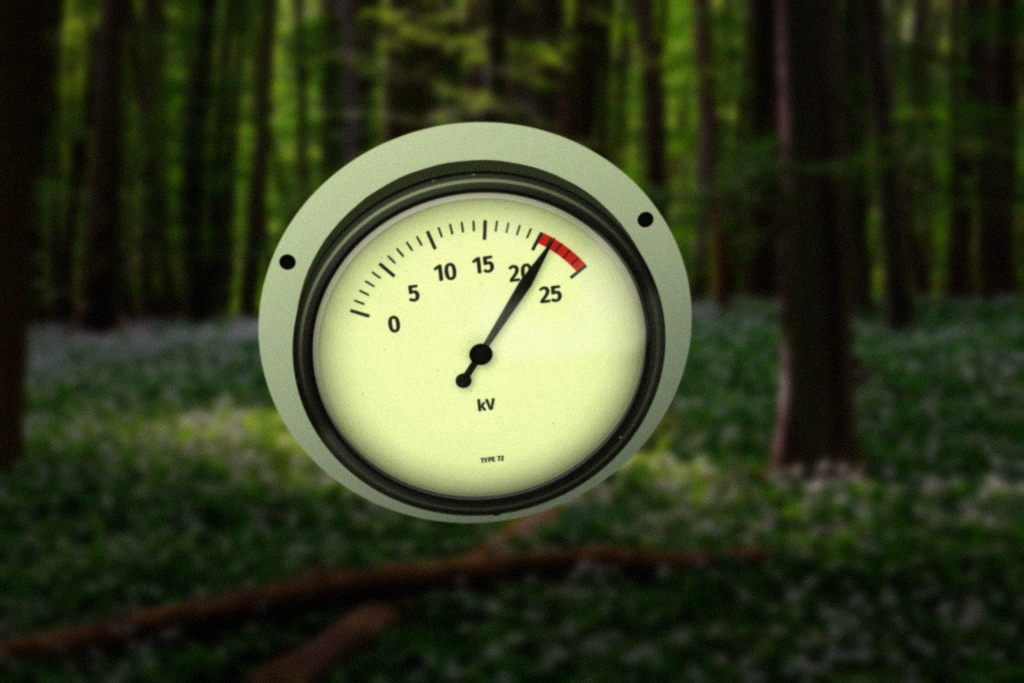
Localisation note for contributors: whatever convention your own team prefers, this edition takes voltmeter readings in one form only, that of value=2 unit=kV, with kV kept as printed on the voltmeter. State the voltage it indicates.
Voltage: value=21 unit=kV
